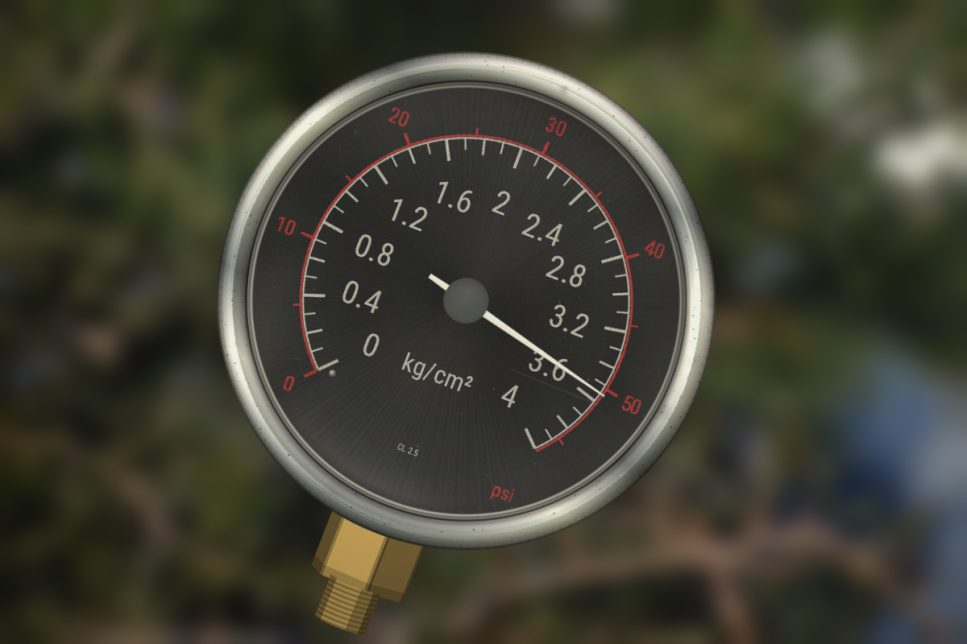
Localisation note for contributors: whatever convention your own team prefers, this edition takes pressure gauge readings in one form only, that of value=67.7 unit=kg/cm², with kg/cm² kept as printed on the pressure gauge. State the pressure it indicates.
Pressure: value=3.55 unit=kg/cm²
